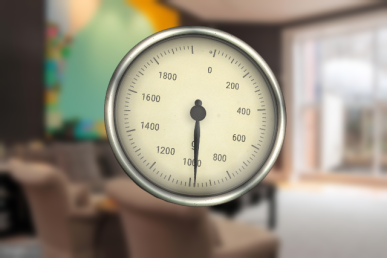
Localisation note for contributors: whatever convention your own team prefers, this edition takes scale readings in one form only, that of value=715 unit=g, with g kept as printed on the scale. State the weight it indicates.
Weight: value=980 unit=g
